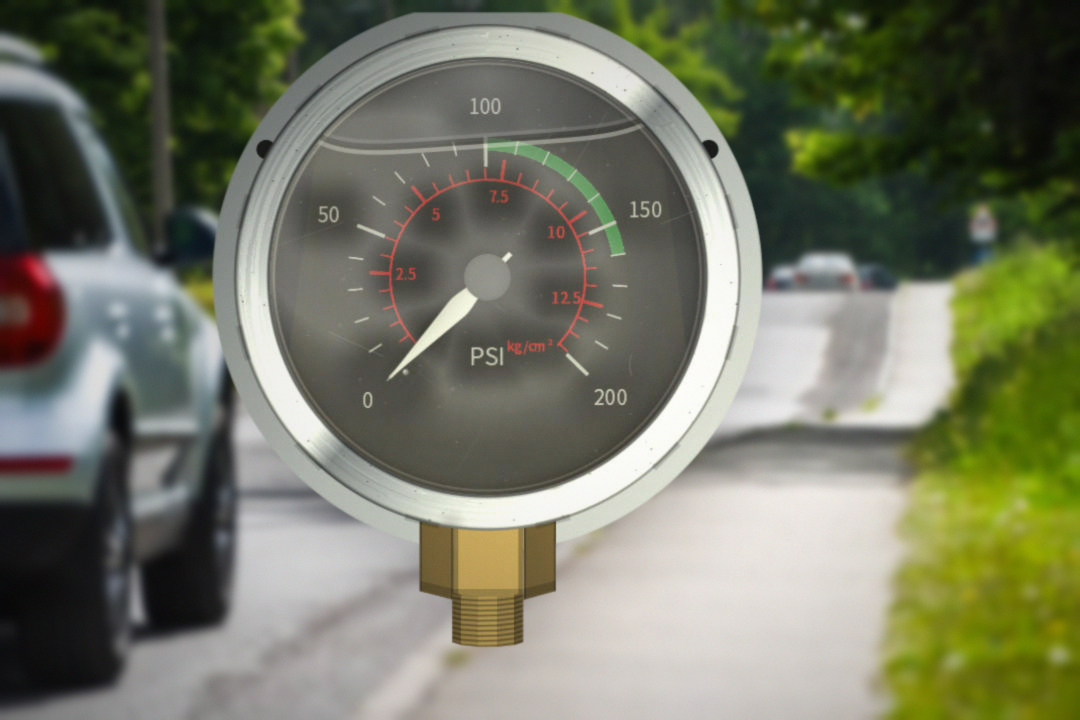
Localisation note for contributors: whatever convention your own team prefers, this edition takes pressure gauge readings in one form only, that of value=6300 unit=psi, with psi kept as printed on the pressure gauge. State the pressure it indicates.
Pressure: value=0 unit=psi
